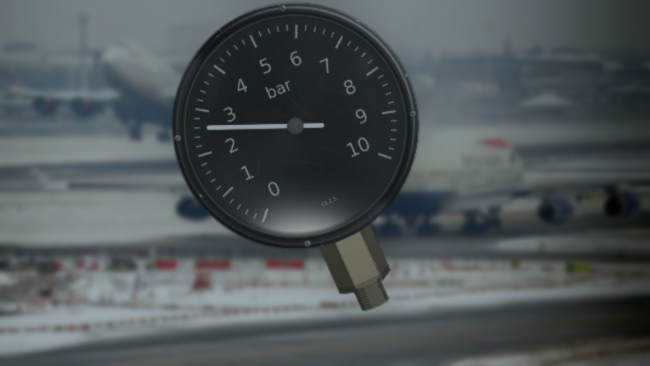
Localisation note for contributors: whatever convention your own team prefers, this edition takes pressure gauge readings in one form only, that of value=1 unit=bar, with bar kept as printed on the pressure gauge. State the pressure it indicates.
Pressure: value=2.6 unit=bar
